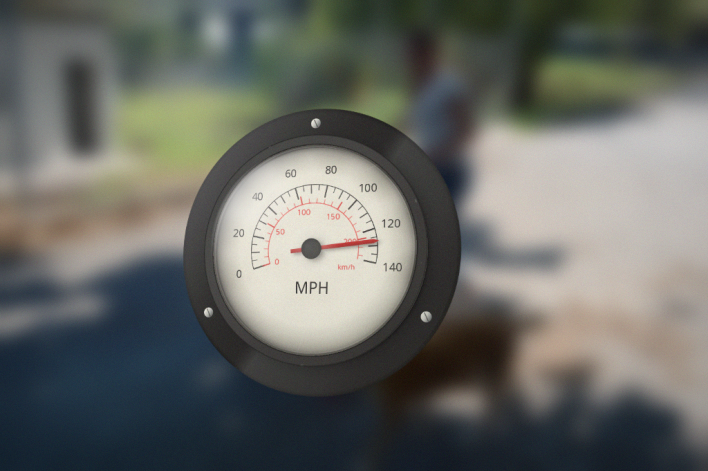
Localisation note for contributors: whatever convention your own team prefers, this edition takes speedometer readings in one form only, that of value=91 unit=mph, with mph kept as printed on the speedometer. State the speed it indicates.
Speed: value=127.5 unit=mph
